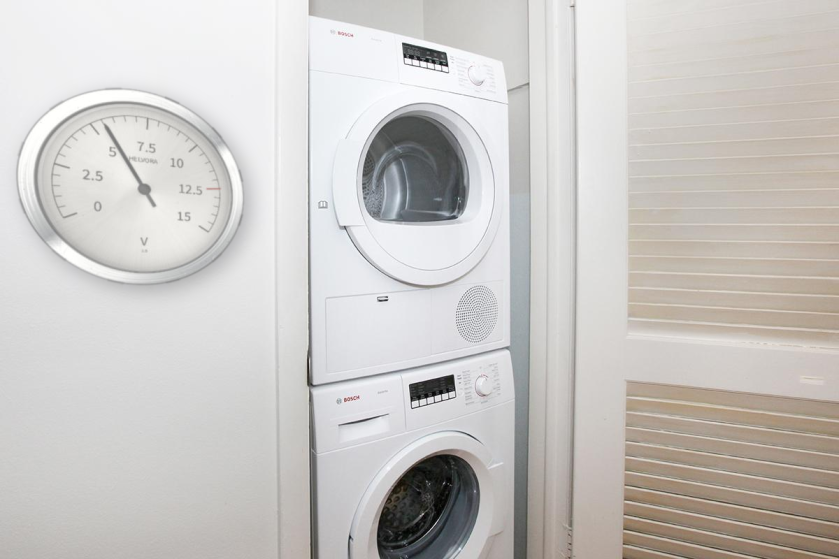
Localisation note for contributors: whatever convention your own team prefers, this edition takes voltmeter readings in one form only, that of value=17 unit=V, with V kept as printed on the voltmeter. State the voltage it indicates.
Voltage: value=5.5 unit=V
